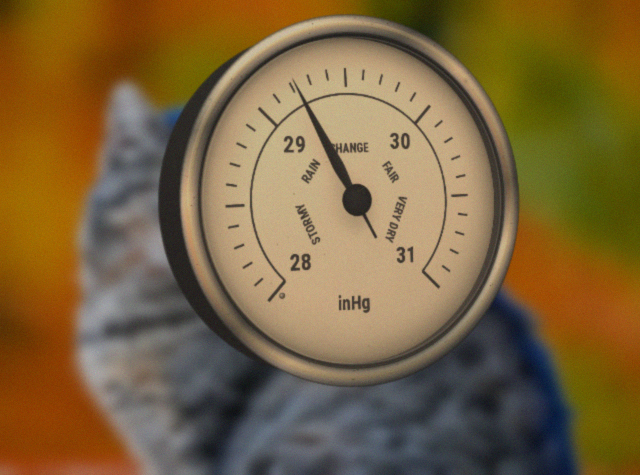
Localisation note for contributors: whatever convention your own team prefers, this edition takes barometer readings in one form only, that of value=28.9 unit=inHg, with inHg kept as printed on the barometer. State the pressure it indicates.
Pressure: value=29.2 unit=inHg
